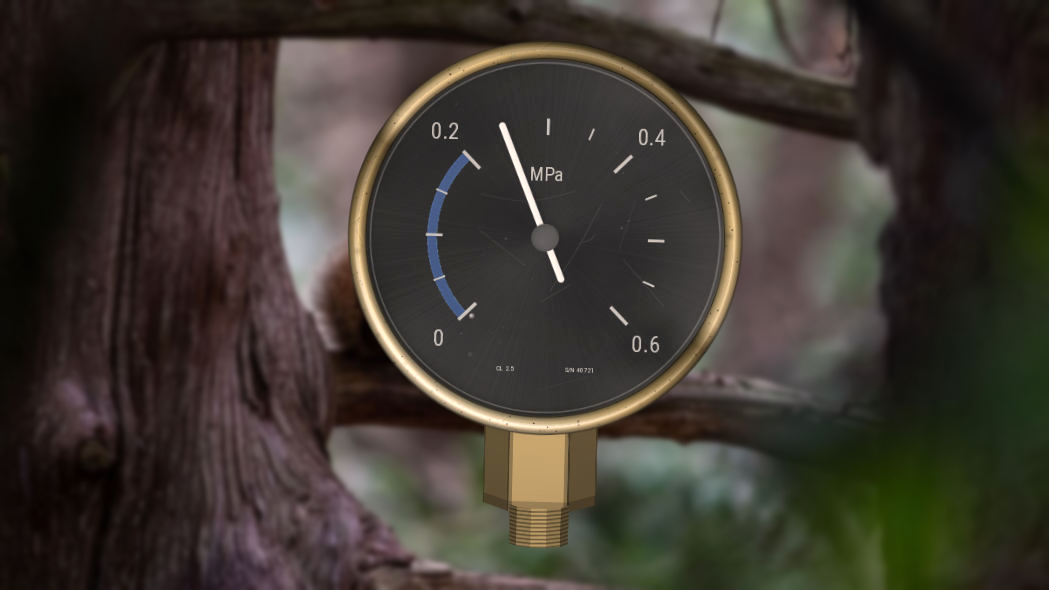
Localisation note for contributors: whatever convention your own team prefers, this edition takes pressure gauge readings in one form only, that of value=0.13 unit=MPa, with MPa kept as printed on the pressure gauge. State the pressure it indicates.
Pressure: value=0.25 unit=MPa
